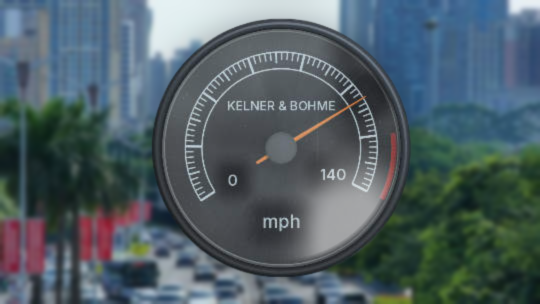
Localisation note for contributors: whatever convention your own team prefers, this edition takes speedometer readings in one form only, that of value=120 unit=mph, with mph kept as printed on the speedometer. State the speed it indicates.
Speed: value=106 unit=mph
